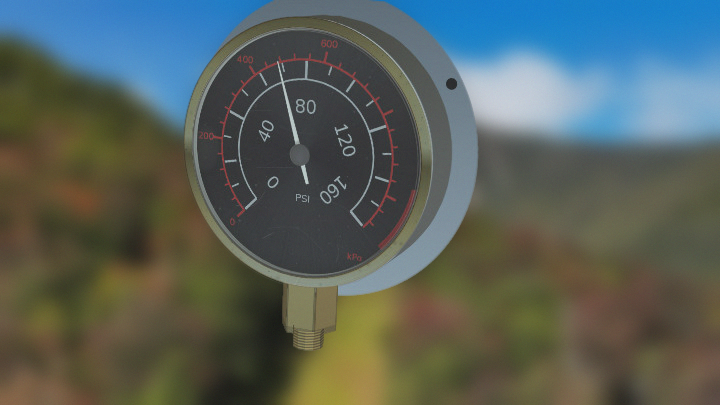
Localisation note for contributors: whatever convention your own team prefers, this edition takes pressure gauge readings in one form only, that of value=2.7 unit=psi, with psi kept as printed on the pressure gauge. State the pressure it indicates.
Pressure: value=70 unit=psi
